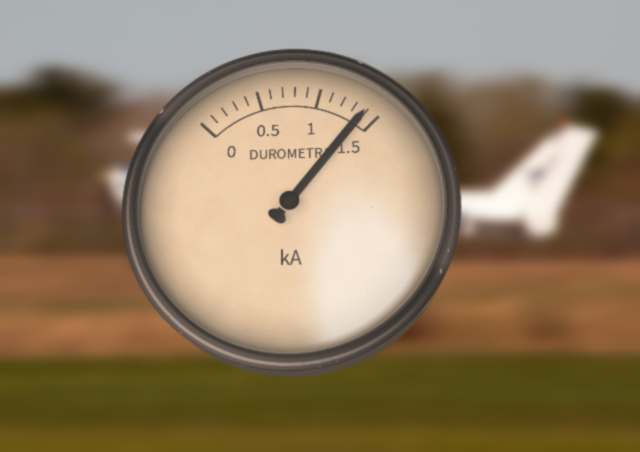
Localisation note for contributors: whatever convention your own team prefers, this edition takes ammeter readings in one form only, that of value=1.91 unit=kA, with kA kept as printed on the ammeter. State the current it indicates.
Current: value=1.4 unit=kA
